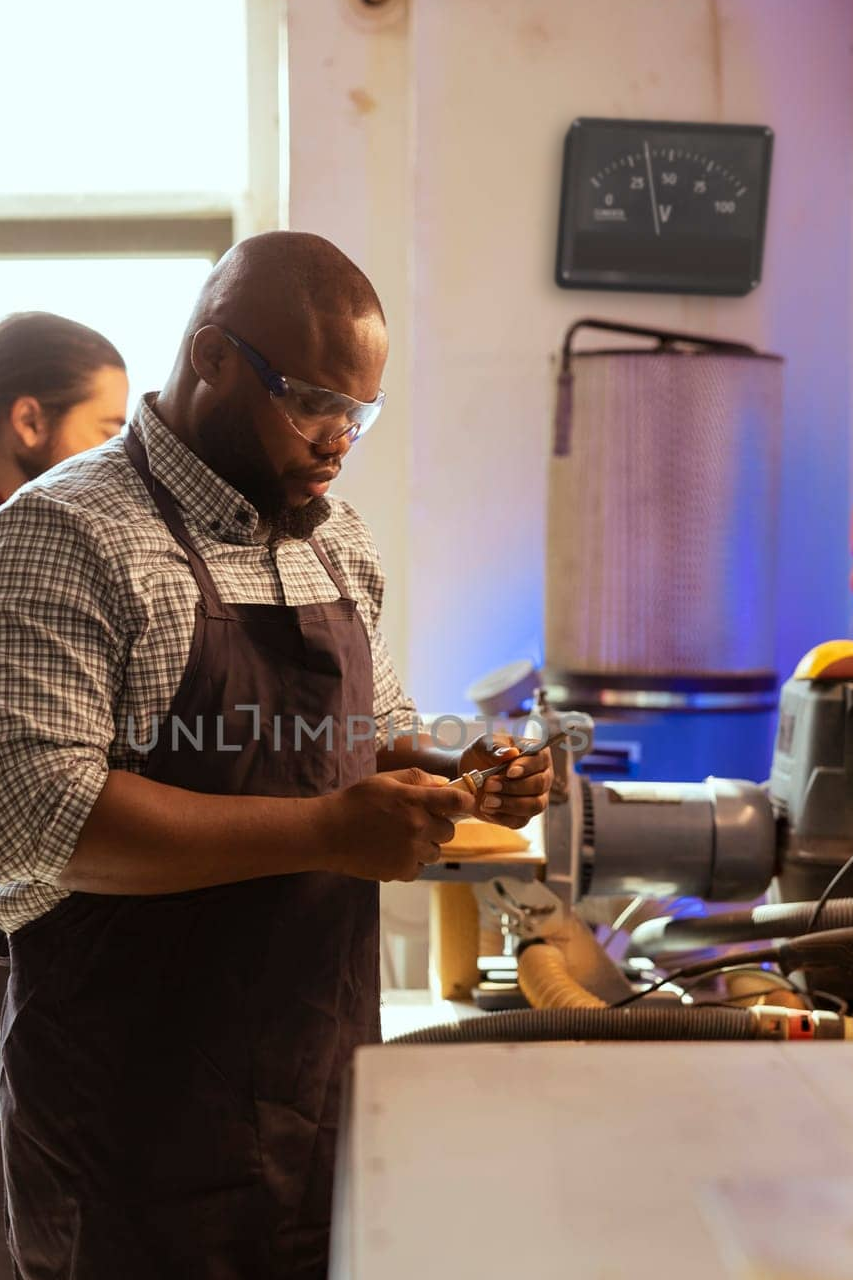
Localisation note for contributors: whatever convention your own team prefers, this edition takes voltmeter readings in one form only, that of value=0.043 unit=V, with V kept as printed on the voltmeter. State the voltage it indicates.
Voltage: value=35 unit=V
